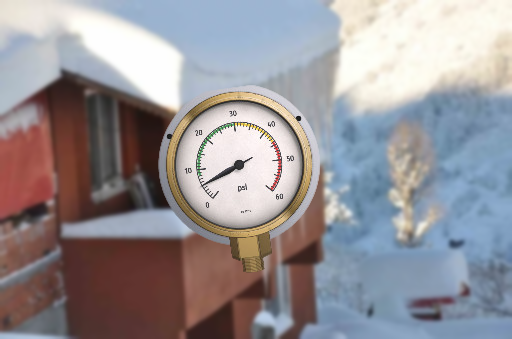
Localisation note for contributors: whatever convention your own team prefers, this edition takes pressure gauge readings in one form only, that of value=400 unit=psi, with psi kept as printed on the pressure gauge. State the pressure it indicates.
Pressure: value=5 unit=psi
